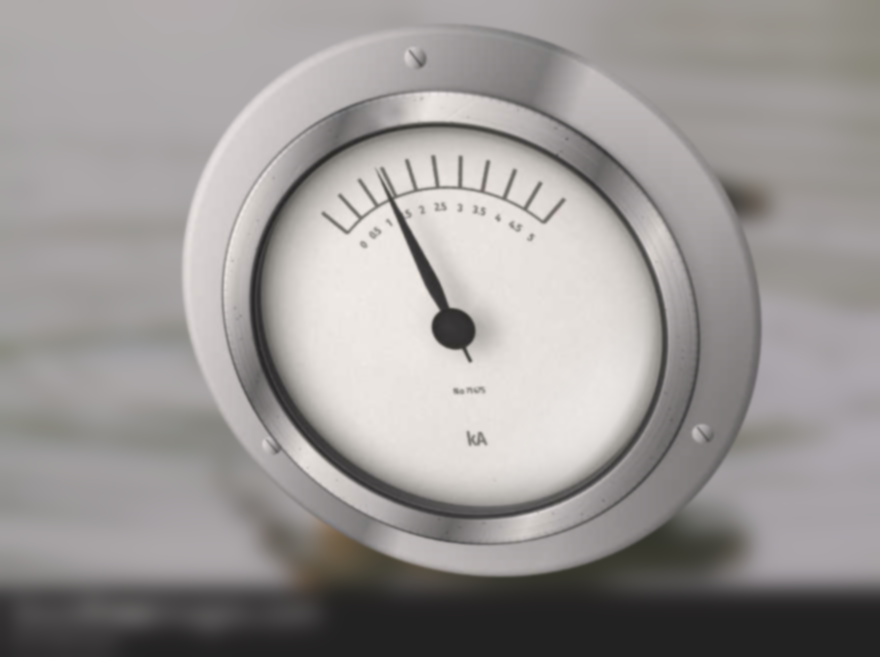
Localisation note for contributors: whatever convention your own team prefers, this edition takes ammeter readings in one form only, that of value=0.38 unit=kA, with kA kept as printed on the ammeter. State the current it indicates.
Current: value=1.5 unit=kA
